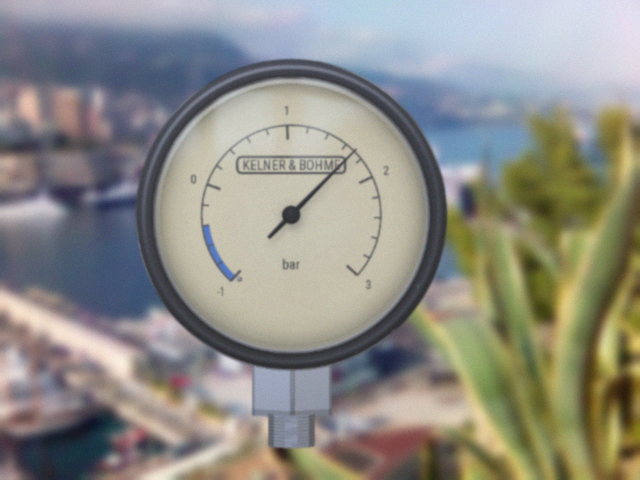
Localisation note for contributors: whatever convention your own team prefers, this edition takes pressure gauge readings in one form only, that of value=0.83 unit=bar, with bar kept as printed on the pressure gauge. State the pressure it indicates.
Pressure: value=1.7 unit=bar
